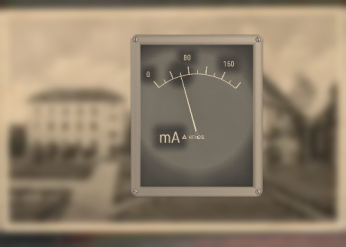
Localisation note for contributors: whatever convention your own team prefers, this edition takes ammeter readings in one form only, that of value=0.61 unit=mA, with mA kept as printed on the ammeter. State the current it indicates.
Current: value=60 unit=mA
